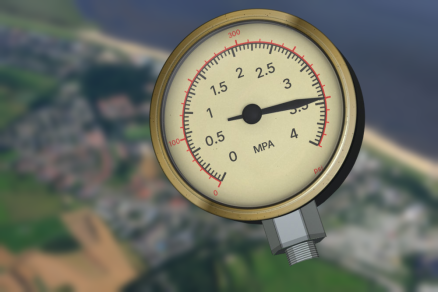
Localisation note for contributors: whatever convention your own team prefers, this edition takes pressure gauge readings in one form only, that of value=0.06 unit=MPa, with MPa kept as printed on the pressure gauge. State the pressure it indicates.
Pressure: value=3.45 unit=MPa
